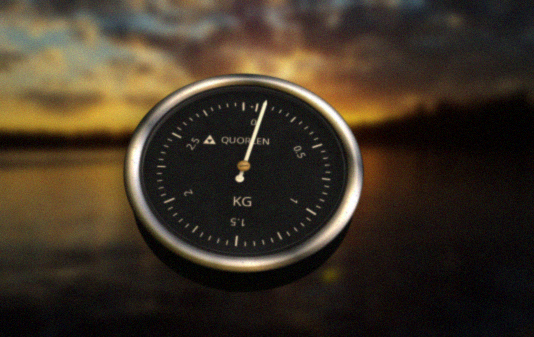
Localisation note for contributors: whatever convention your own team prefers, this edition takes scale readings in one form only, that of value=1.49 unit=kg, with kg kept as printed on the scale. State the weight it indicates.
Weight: value=0.05 unit=kg
